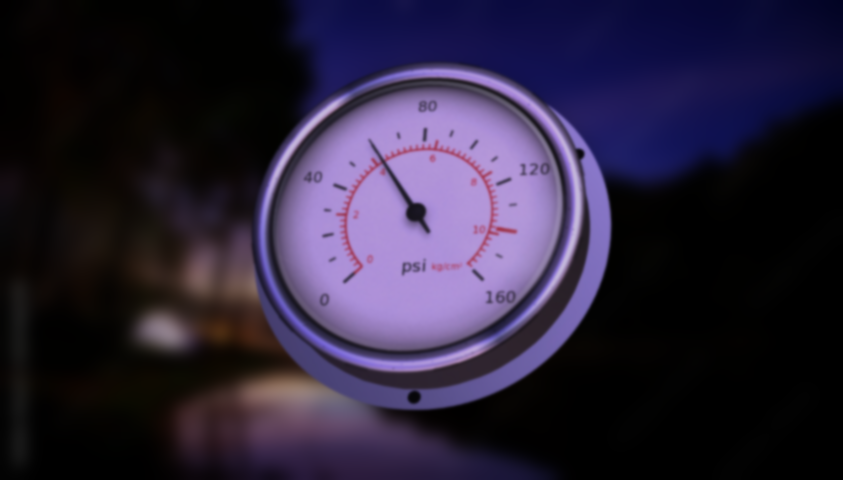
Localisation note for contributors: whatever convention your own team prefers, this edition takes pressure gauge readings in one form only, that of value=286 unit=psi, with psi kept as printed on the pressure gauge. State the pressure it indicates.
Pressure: value=60 unit=psi
